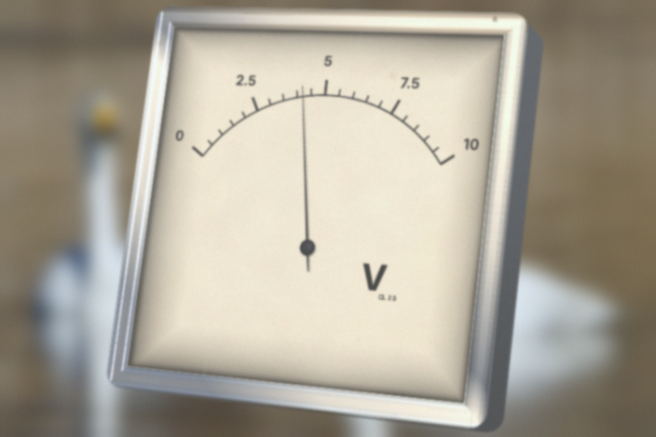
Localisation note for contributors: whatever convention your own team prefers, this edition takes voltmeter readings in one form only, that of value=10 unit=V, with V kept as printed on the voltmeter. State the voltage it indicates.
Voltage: value=4.25 unit=V
